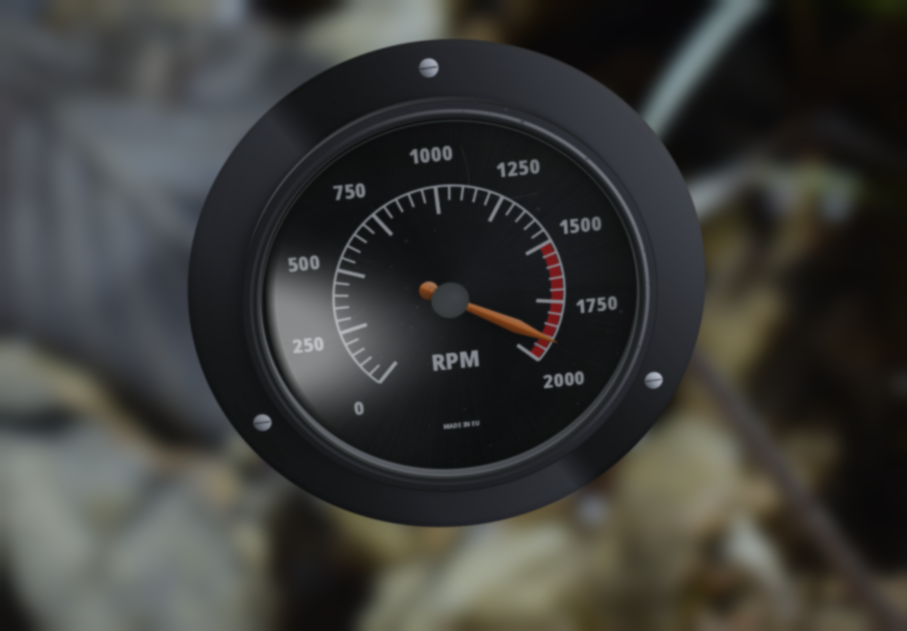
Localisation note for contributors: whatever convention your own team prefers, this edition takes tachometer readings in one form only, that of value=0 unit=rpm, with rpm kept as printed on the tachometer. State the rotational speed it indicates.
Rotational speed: value=1900 unit=rpm
